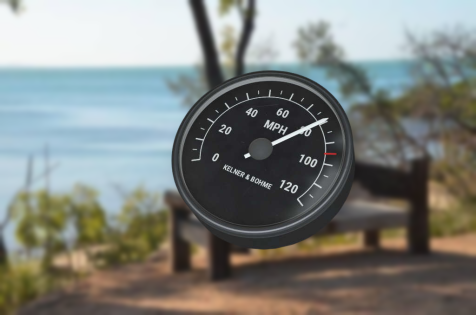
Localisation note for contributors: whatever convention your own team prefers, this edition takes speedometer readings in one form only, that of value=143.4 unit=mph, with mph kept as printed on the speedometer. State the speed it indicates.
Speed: value=80 unit=mph
